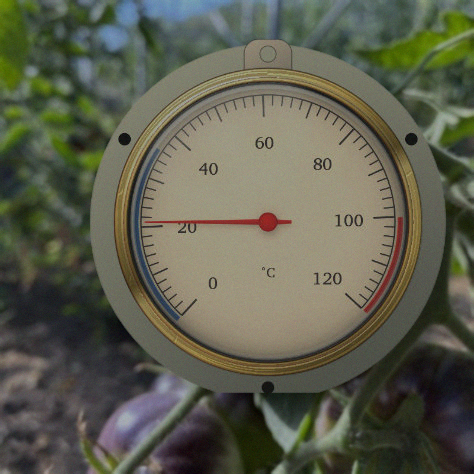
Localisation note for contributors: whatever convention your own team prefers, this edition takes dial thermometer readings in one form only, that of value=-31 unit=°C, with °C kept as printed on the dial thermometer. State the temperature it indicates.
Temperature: value=21 unit=°C
